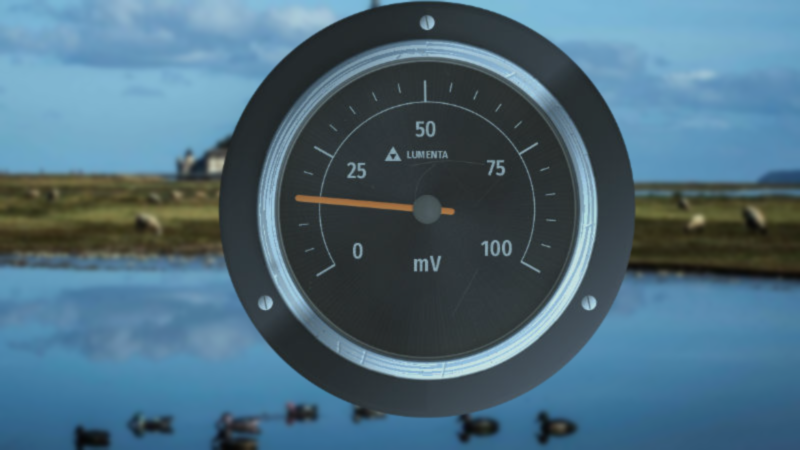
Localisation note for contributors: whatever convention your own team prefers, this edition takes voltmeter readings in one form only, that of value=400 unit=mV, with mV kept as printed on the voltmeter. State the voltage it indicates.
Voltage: value=15 unit=mV
